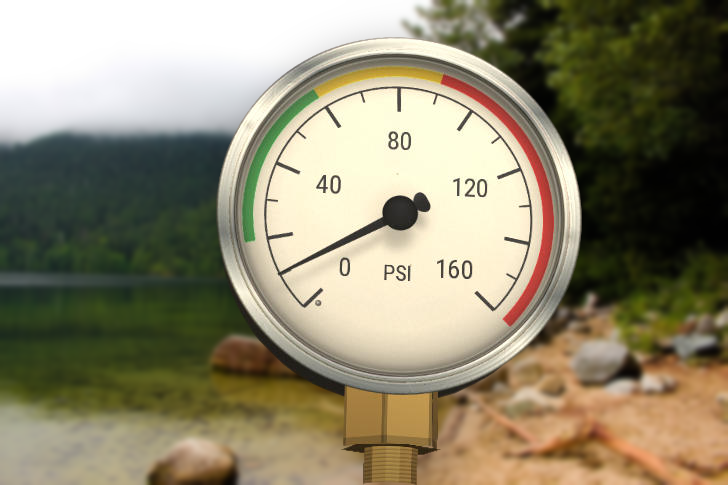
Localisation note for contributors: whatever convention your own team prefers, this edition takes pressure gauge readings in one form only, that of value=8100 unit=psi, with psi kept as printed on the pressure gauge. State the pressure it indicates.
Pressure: value=10 unit=psi
